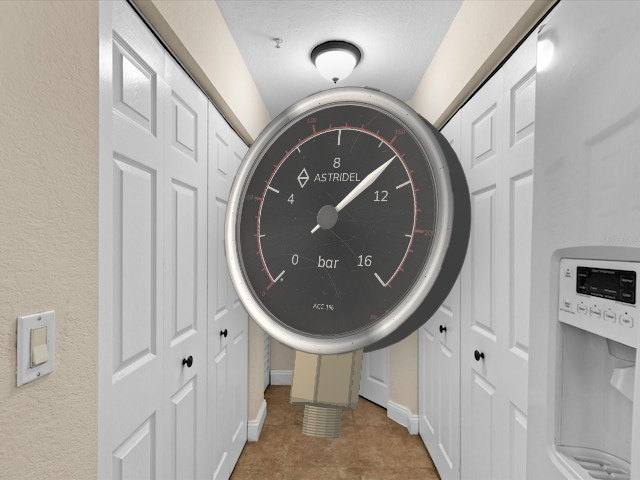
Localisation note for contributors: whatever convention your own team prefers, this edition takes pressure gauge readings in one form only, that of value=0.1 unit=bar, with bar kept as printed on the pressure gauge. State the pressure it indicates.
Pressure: value=11 unit=bar
